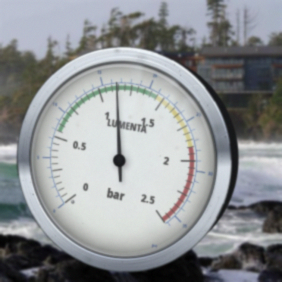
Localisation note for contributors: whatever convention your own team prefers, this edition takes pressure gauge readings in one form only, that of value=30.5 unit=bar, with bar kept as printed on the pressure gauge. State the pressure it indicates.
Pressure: value=1.15 unit=bar
